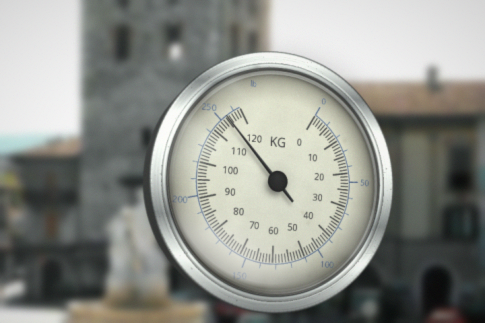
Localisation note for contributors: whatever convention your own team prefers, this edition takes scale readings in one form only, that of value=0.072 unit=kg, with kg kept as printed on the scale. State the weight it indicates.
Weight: value=115 unit=kg
